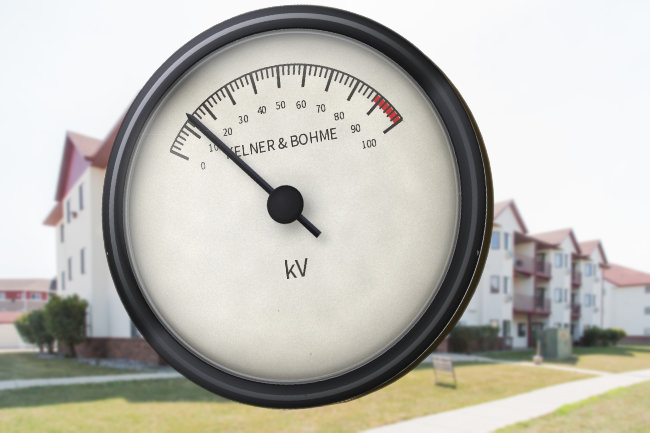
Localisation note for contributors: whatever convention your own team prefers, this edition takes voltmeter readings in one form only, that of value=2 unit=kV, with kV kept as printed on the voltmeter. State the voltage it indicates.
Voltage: value=14 unit=kV
